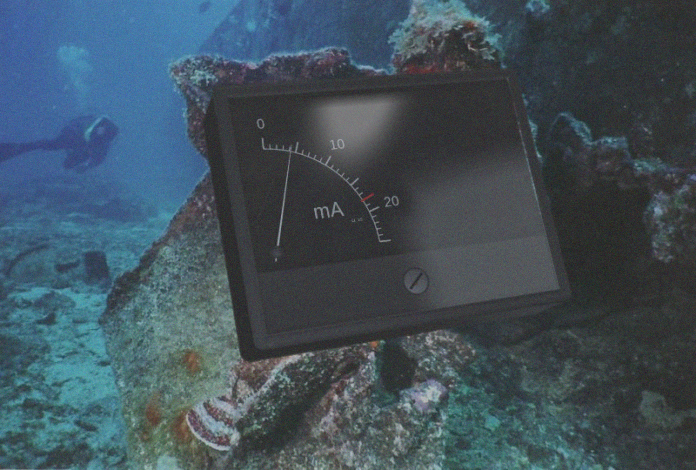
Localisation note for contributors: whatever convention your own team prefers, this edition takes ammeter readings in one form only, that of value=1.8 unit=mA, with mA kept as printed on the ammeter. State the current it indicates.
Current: value=4 unit=mA
